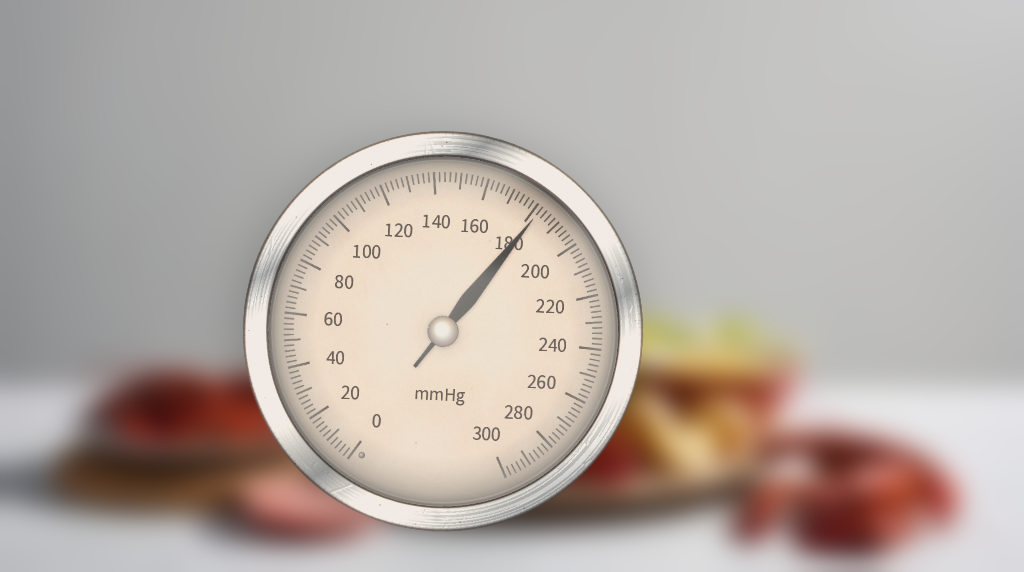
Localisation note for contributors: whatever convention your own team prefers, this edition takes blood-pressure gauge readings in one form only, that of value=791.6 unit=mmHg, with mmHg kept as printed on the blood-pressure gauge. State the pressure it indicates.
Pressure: value=182 unit=mmHg
